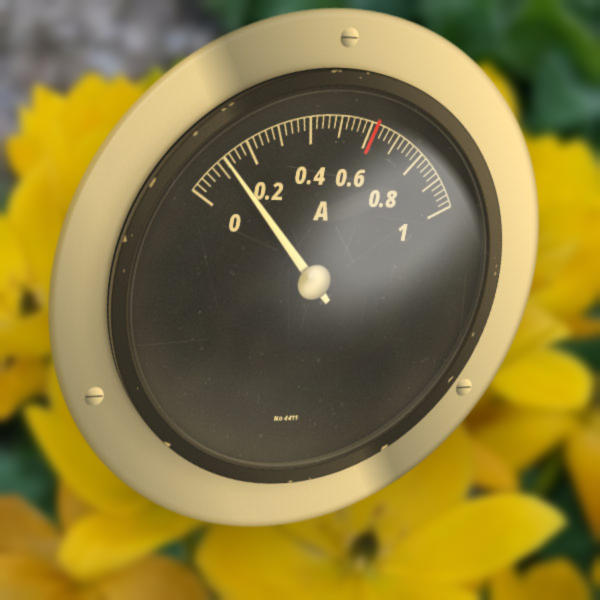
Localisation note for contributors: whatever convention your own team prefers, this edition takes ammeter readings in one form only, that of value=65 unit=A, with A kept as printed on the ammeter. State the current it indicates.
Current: value=0.12 unit=A
